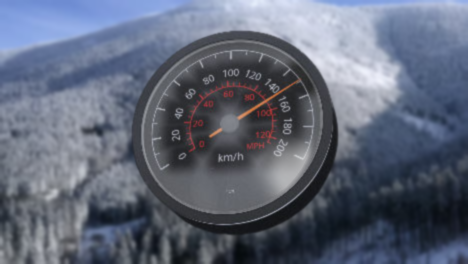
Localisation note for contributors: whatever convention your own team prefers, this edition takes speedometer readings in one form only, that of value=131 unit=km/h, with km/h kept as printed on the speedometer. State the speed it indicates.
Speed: value=150 unit=km/h
